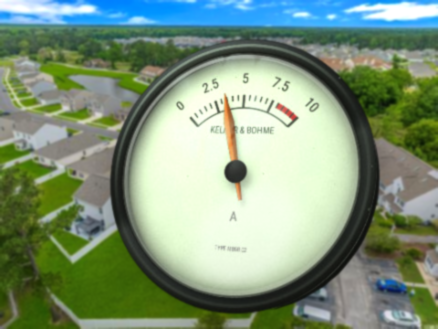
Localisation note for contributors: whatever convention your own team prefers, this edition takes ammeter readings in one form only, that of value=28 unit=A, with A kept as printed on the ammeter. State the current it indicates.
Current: value=3.5 unit=A
